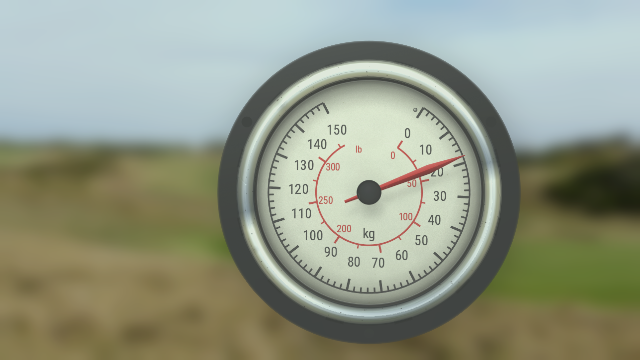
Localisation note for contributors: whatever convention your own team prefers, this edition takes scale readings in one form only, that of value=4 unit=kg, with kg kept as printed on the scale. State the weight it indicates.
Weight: value=18 unit=kg
